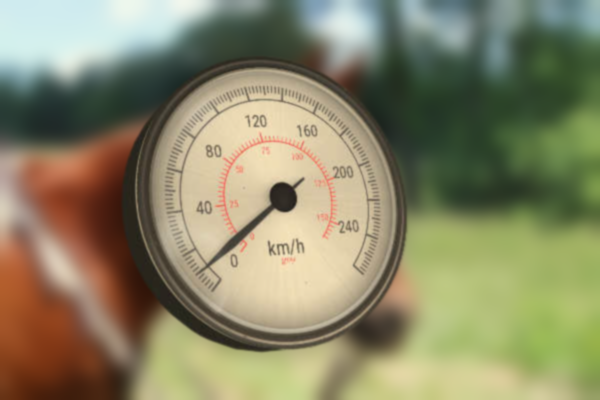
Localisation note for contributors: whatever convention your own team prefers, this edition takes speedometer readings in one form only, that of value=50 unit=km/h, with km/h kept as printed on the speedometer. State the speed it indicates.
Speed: value=10 unit=km/h
